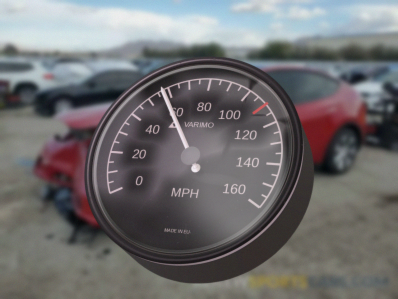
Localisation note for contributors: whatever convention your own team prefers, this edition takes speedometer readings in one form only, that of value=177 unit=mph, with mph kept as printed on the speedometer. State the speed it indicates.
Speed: value=57.5 unit=mph
